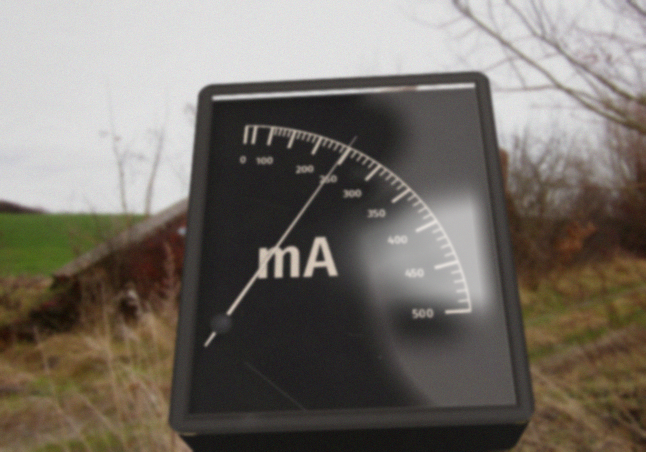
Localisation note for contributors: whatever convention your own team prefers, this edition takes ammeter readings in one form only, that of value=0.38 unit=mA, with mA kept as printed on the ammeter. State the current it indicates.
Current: value=250 unit=mA
